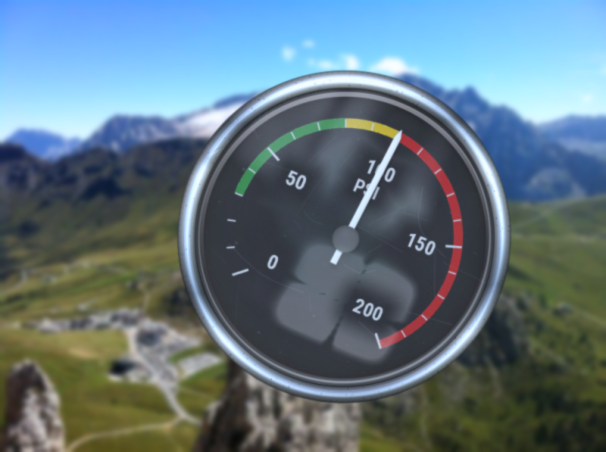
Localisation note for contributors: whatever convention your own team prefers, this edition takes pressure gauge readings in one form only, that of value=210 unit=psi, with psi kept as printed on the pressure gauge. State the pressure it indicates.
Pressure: value=100 unit=psi
